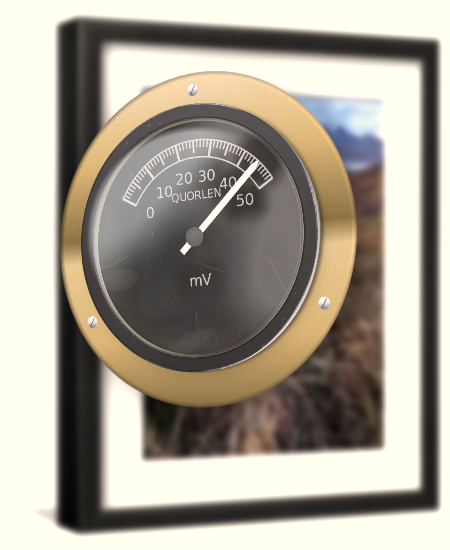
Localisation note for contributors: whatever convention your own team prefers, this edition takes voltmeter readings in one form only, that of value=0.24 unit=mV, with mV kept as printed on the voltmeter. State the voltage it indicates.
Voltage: value=45 unit=mV
